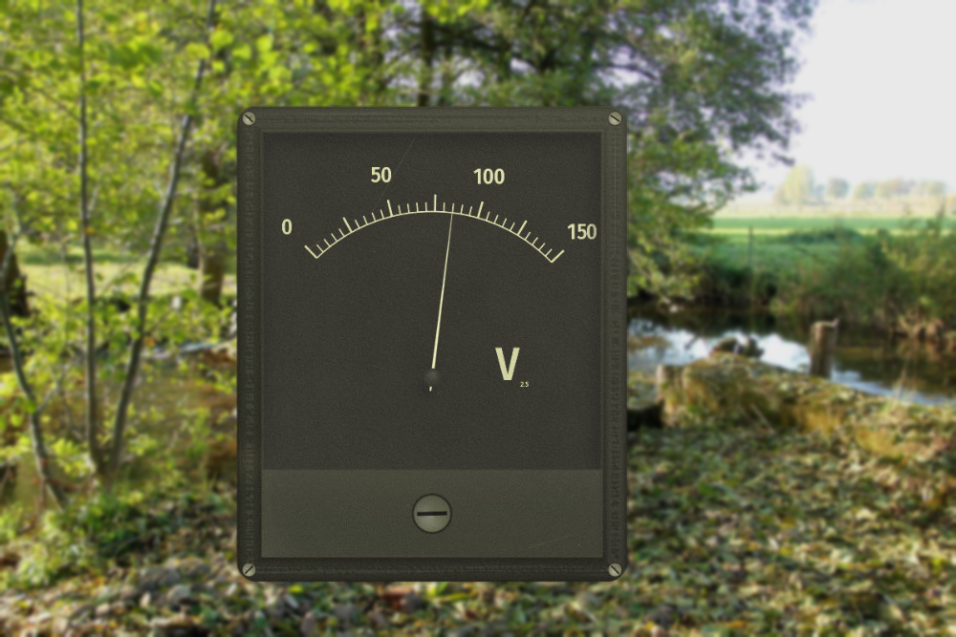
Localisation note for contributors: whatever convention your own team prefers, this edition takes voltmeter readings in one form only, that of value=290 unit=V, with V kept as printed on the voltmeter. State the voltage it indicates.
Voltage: value=85 unit=V
